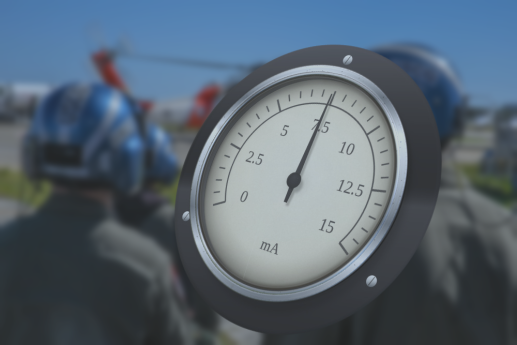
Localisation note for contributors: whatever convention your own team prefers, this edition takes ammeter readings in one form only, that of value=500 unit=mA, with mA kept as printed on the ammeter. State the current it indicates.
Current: value=7.5 unit=mA
